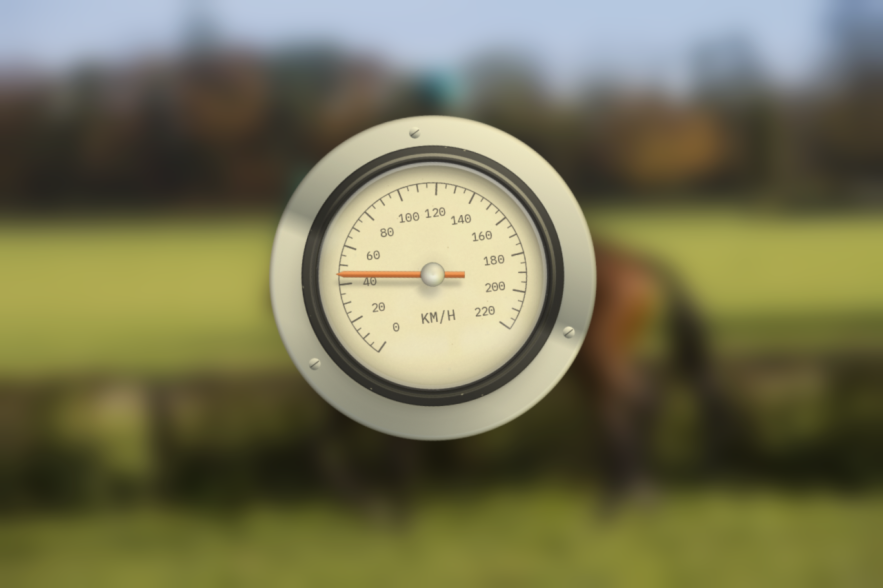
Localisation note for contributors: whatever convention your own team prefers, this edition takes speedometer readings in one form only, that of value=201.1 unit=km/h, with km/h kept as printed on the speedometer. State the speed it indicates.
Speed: value=45 unit=km/h
